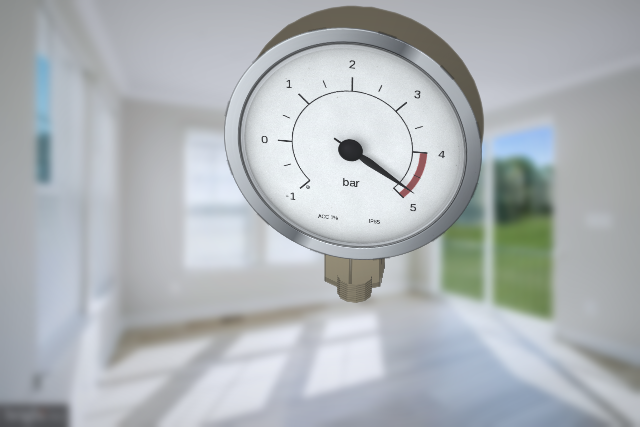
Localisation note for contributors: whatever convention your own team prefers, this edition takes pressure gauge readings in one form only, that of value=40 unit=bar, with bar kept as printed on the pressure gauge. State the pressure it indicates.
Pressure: value=4.75 unit=bar
